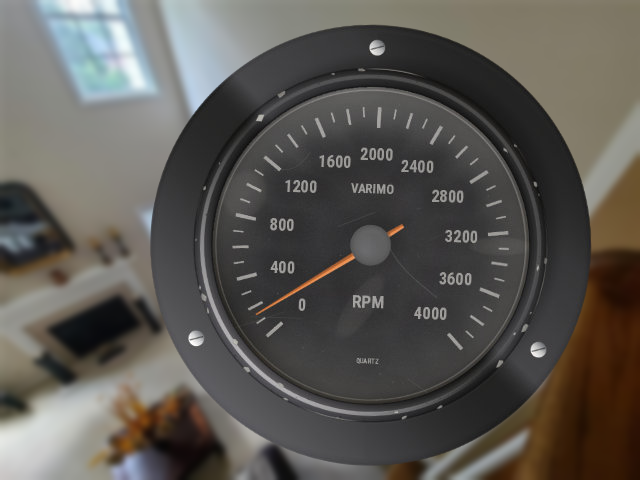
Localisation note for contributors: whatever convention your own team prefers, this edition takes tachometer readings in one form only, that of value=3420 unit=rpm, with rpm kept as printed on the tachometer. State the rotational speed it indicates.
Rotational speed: value=150 unit=rpm
